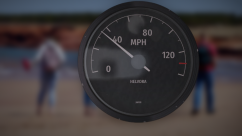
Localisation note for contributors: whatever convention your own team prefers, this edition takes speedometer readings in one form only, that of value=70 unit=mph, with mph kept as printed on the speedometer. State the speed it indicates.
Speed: value=35 unit=mph
